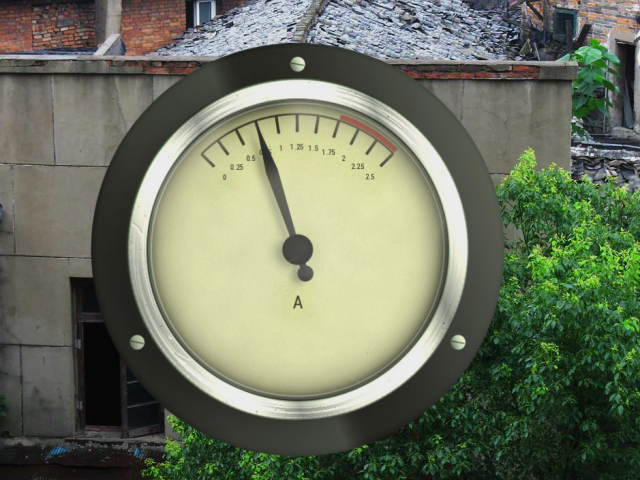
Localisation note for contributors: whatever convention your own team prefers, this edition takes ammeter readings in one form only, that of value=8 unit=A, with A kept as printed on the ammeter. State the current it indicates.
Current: value=0.75 unit=A
